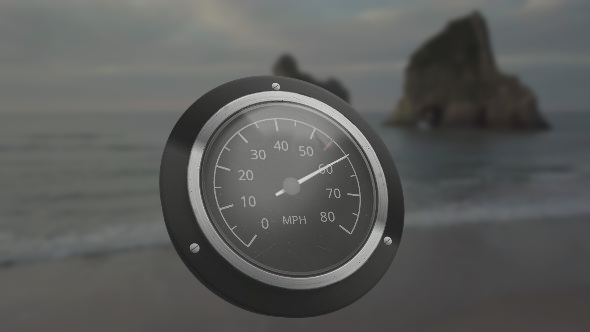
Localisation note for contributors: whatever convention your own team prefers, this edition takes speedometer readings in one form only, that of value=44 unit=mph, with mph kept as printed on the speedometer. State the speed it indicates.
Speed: value=60 unit=mph
